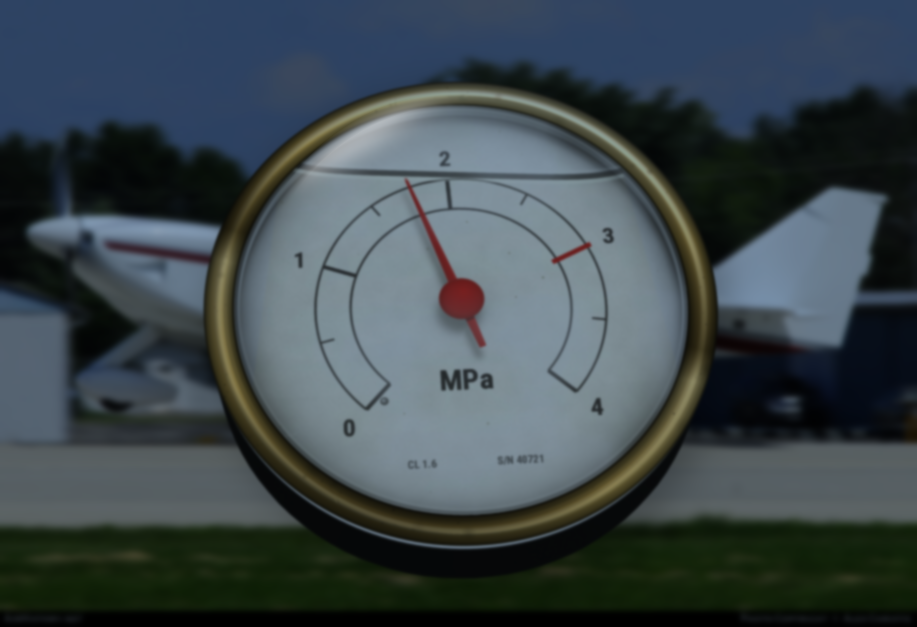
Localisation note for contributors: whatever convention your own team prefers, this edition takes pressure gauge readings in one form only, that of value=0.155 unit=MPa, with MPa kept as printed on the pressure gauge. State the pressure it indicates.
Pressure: value=1.75 unit=MPa
